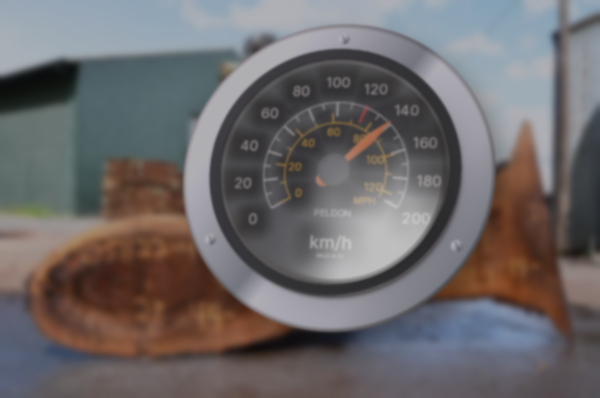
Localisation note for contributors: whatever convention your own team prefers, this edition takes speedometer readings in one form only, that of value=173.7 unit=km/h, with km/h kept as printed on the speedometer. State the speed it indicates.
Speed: value=140 unit=km/h
